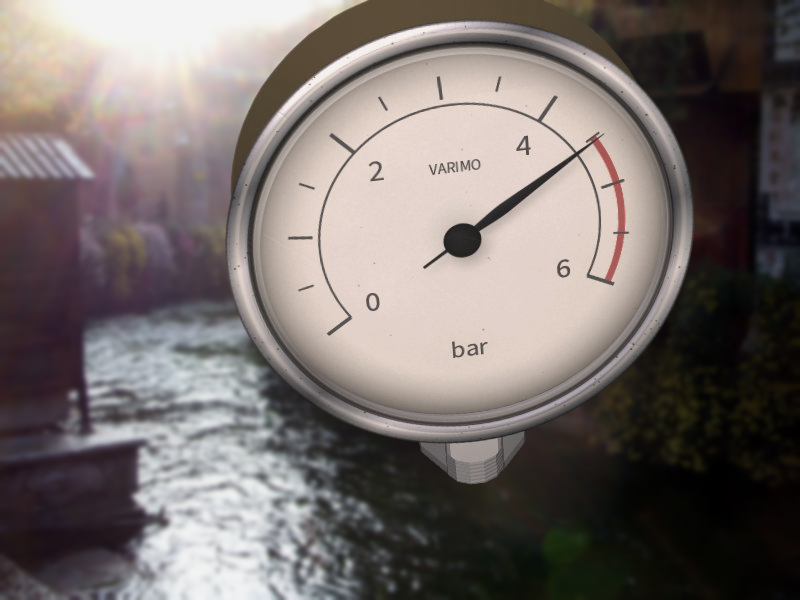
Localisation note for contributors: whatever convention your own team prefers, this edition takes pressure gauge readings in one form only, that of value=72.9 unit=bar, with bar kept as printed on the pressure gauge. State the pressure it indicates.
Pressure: value=4.5 unit=bar
